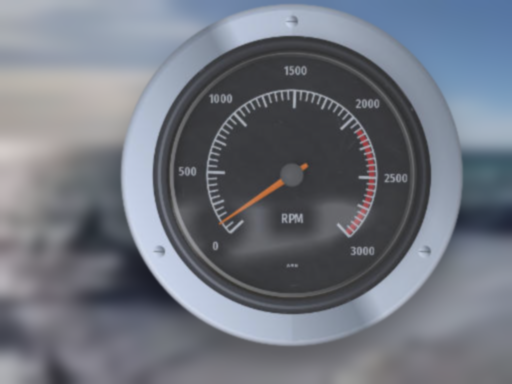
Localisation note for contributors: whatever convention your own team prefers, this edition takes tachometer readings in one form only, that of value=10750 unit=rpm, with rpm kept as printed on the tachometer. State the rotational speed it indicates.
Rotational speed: value=100 unit=rpm
